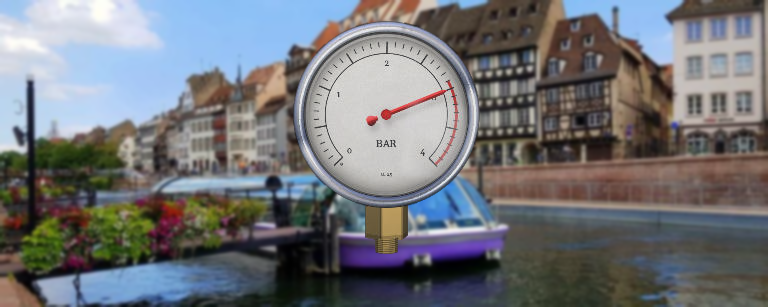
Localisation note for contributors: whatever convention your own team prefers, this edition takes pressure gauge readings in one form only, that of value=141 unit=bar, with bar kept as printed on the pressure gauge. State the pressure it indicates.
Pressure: value=3 unit=bar
